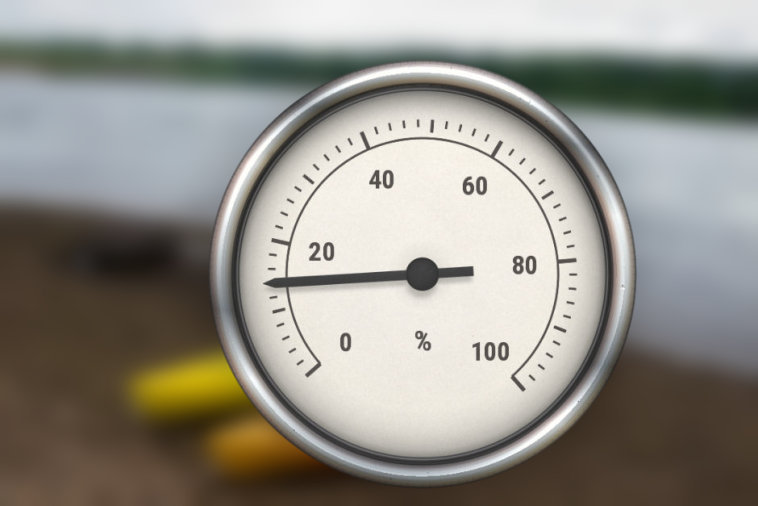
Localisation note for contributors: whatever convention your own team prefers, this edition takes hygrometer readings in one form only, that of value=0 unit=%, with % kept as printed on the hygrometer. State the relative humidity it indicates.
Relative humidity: value=14 unit=%
